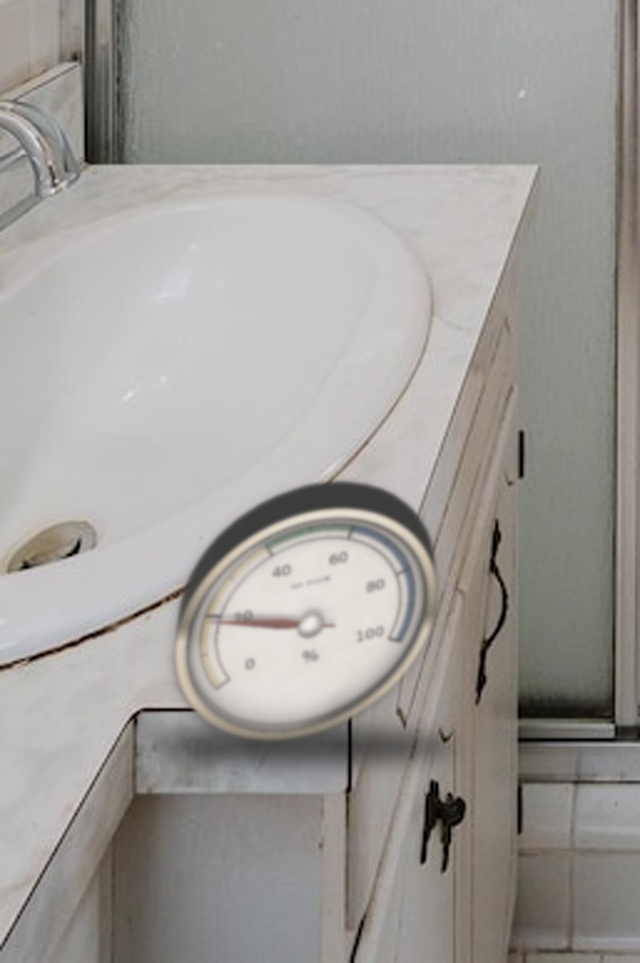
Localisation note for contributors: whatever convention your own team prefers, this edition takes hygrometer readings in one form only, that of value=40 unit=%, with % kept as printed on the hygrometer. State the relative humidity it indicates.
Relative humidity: value=20 unit=%
